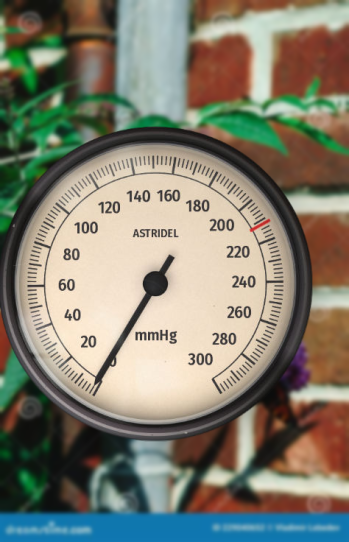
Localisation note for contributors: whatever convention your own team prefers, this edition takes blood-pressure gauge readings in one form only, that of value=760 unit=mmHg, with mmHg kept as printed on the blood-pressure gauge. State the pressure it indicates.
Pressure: value=2 unit=mmHg
